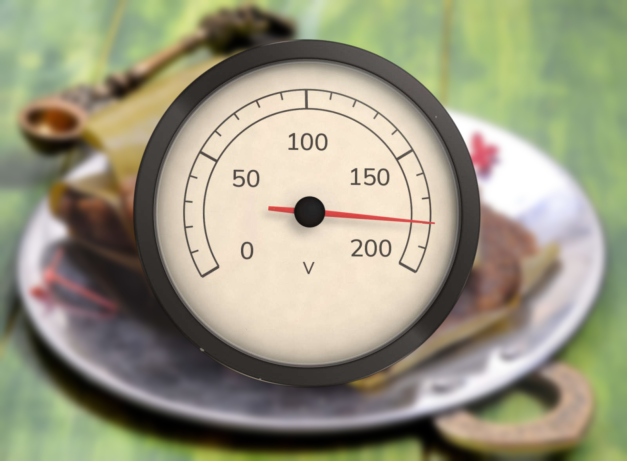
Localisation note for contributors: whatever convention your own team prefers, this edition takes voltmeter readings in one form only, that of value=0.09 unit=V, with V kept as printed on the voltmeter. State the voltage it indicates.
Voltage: value=180 unit=V
